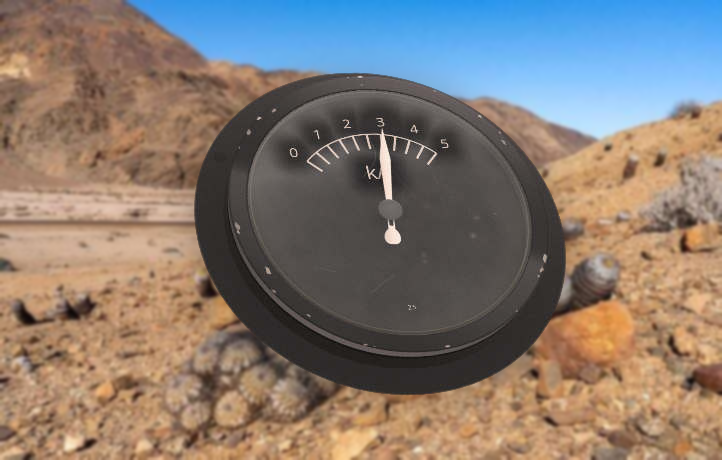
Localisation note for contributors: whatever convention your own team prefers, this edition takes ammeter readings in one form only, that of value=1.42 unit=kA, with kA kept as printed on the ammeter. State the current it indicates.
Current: value=3 unit=kA
